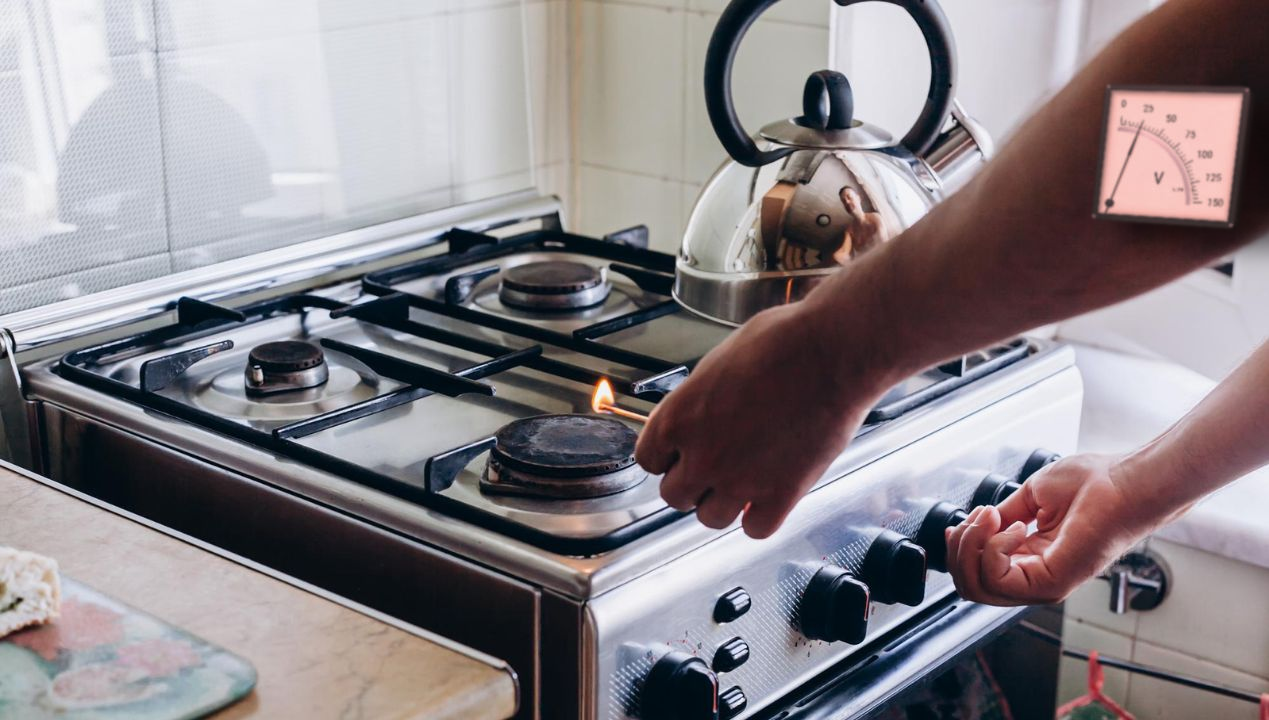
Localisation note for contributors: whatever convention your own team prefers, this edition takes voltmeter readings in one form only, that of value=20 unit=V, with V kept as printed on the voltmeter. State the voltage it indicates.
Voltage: value=25 unit=V
